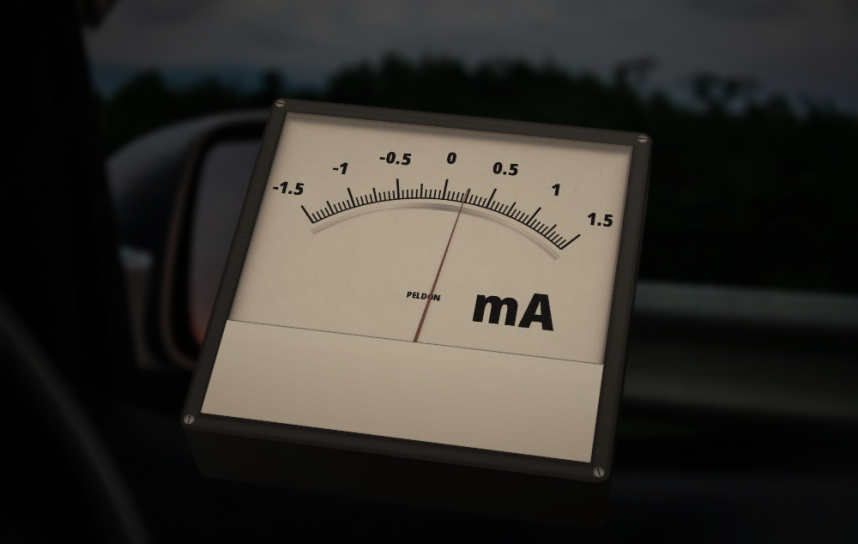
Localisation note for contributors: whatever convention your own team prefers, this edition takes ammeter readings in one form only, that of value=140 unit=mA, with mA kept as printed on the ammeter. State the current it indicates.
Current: value=0.25 unit=mA
